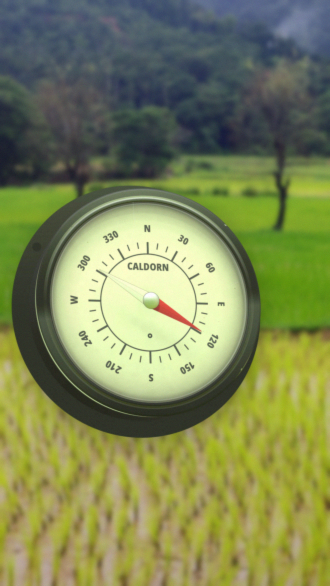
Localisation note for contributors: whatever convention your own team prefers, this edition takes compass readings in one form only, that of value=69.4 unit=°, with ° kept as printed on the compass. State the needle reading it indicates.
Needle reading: value=120 unit=°
